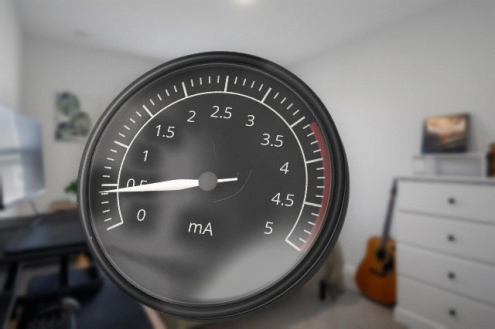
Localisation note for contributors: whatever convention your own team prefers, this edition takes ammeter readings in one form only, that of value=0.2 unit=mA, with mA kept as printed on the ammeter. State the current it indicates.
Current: value=0.4 unit=mA
